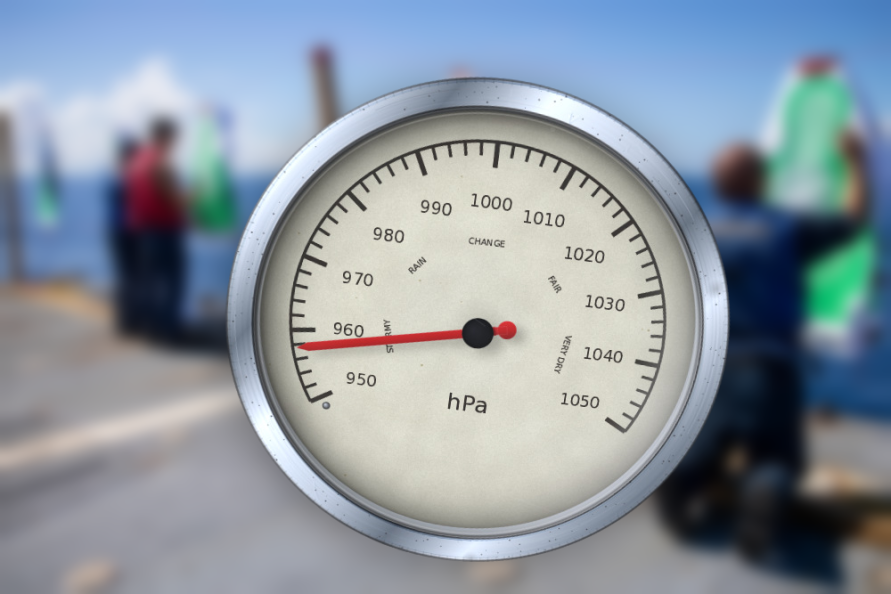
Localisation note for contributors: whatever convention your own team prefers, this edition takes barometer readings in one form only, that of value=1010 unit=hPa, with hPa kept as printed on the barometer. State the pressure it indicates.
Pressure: value=958 unit=hPa
